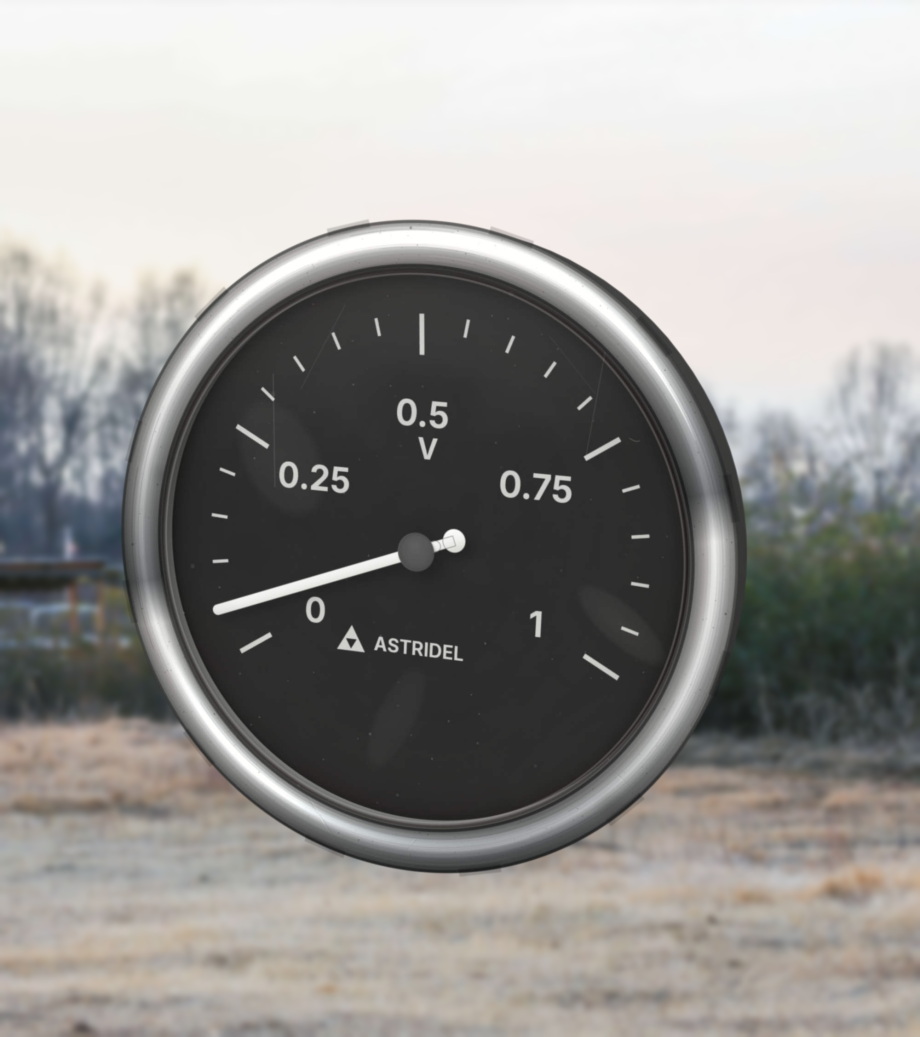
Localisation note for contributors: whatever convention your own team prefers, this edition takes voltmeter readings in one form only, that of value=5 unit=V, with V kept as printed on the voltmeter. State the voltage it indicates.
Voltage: value=0.05 unit=V
